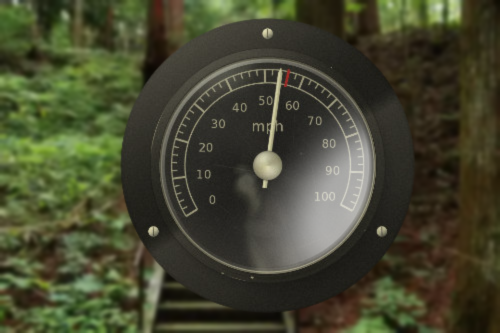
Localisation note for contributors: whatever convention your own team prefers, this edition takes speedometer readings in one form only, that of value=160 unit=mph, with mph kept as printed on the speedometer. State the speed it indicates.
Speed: value=54 unit=mph
